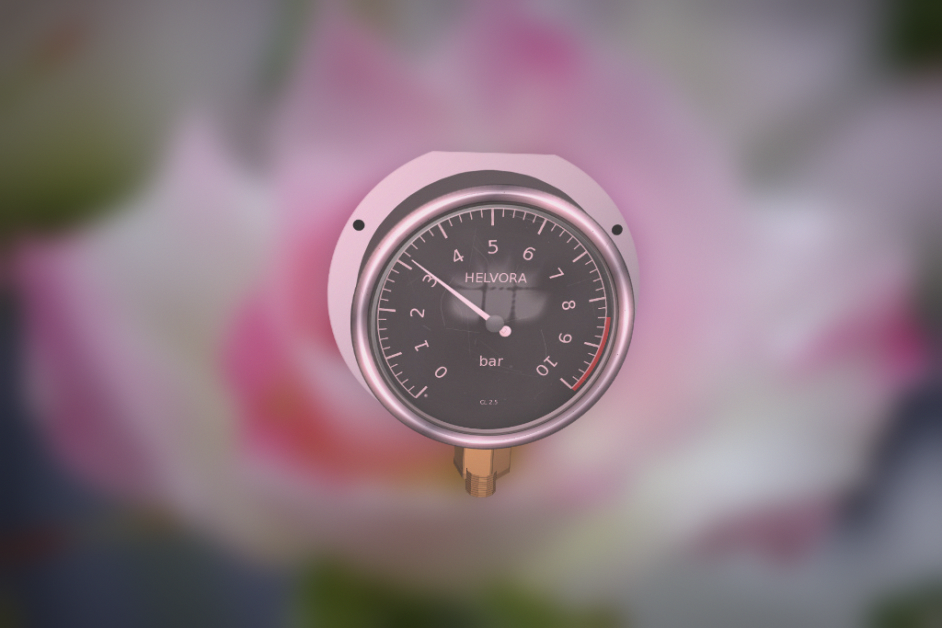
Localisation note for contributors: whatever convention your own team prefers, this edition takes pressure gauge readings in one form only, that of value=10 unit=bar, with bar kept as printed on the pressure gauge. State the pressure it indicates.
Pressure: value=3.2 unit=bar
